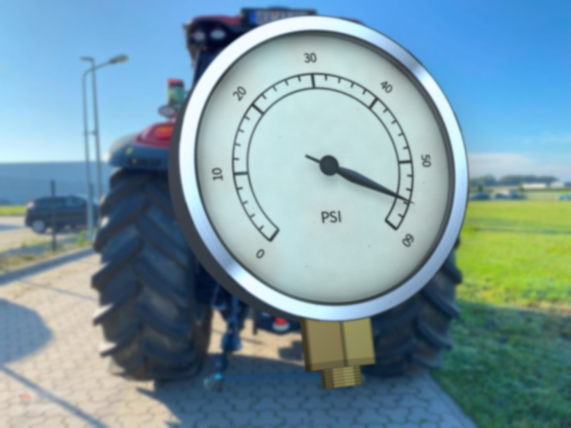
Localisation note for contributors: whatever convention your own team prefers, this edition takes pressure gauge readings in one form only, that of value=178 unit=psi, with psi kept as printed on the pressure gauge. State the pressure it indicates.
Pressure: value=56 unit=psi
